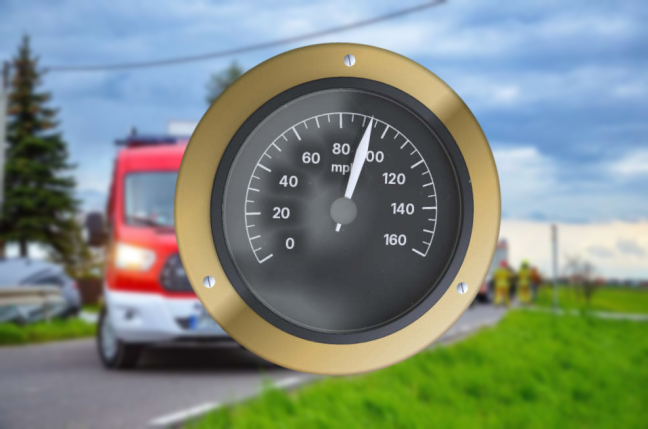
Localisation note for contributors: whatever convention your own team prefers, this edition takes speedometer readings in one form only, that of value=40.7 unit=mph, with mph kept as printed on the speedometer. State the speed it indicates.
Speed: value=92.5 unit=mph
